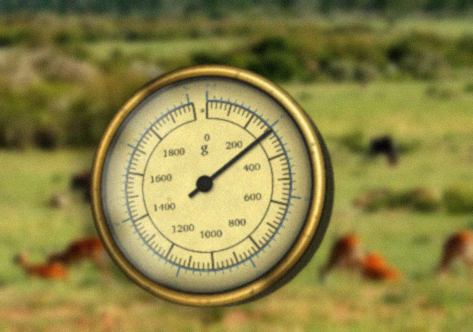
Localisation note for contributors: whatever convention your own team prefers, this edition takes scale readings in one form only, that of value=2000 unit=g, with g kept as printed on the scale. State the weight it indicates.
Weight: value=300 unit=g
